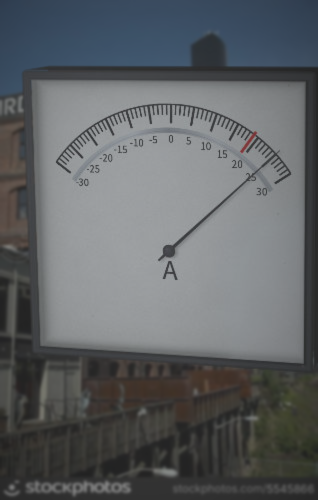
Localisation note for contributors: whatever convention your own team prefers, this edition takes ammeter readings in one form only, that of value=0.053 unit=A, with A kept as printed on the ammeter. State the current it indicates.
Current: value=25 unit=A
